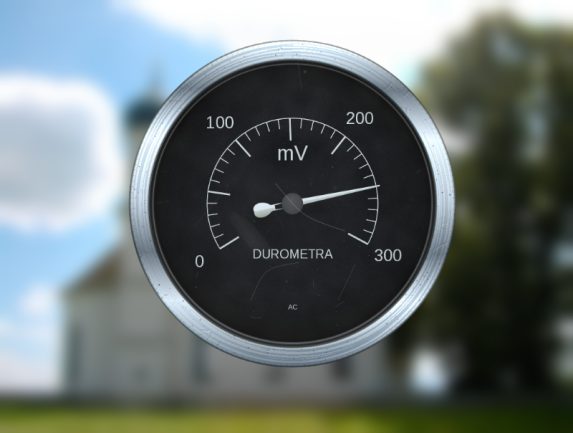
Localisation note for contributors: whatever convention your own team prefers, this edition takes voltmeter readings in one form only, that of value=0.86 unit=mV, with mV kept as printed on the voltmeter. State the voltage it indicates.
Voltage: value=250 unit=mV
